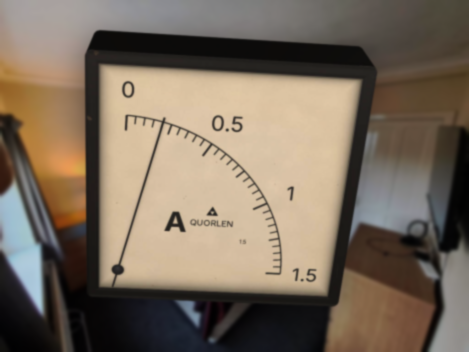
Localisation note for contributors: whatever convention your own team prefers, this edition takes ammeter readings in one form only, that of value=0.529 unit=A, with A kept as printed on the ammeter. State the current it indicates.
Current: value=0.2 unit=A
